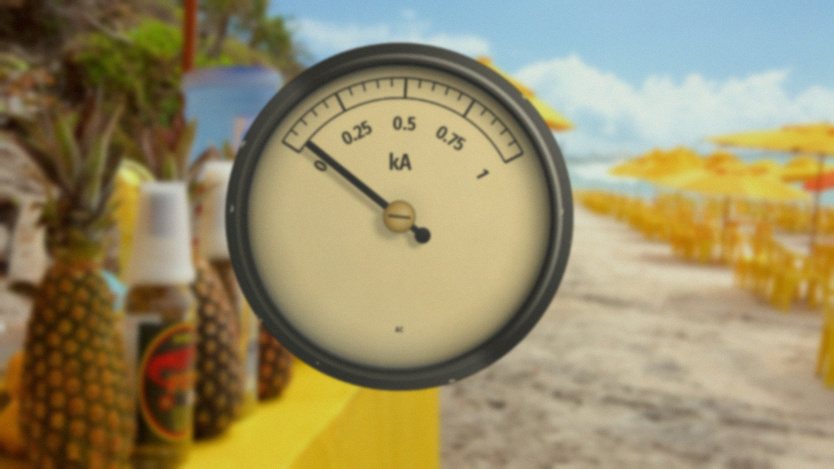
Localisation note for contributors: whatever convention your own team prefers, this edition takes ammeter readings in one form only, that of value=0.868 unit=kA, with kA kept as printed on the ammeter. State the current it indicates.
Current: value=0.05 unit=kA
